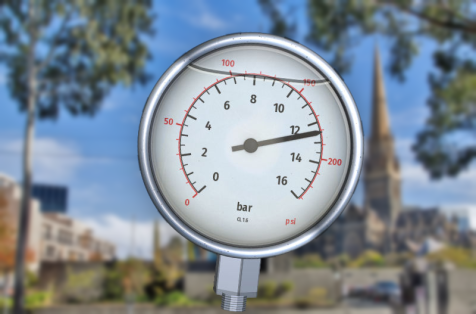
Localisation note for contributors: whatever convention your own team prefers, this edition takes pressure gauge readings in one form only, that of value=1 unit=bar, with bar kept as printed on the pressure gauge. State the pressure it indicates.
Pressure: value=12.5 unit=bar
